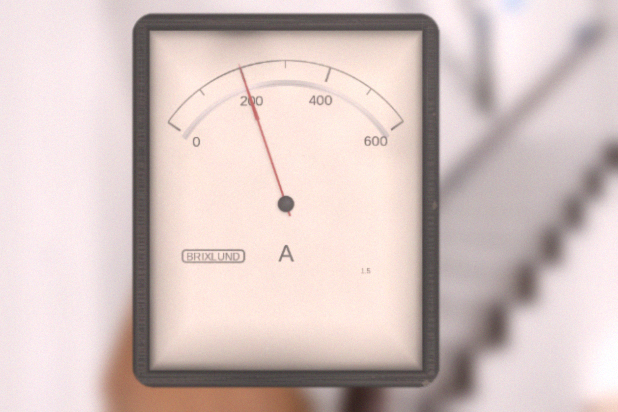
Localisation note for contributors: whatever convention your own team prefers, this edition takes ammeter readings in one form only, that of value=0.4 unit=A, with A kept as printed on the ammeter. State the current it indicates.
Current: value=200 unit=A
